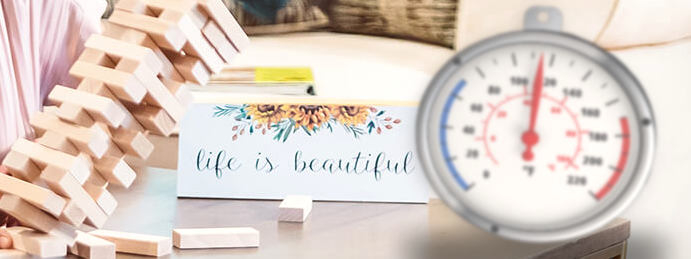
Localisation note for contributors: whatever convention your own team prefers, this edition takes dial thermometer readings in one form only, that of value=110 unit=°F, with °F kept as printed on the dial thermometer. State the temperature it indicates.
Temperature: value=115 unit=°F
